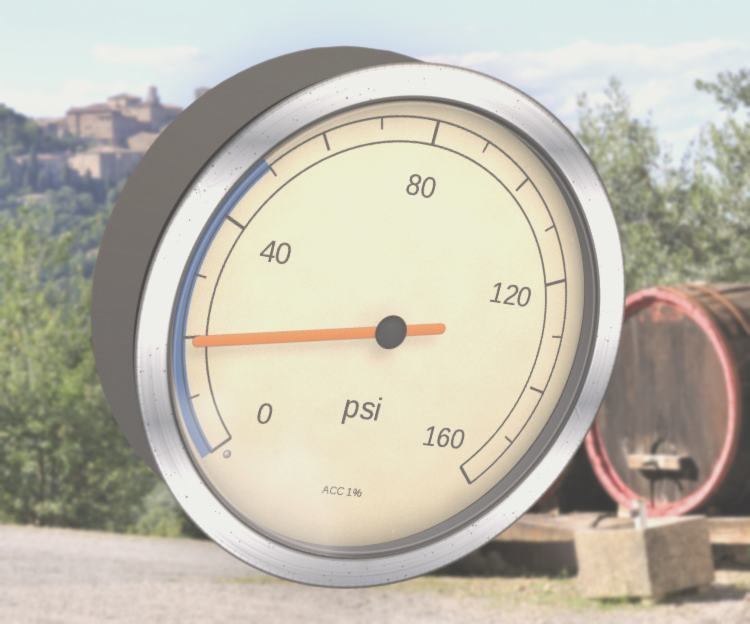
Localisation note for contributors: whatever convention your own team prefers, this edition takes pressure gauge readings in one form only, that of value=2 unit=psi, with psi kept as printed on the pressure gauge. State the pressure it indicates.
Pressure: value=20 unit=psi
